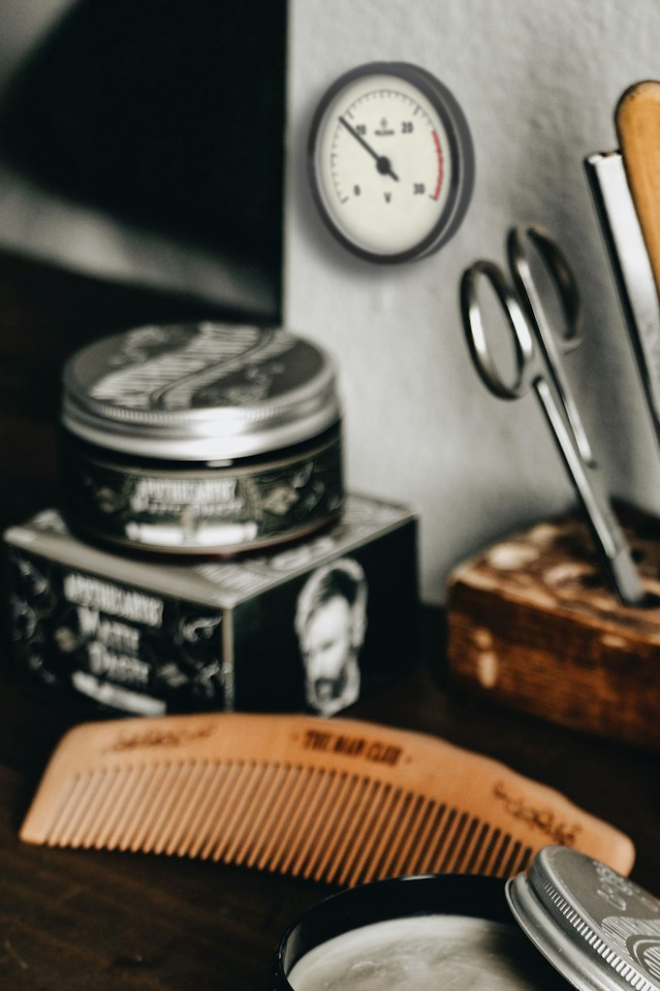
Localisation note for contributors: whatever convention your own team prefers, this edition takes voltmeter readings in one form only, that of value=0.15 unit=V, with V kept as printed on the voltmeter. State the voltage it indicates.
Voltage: value=9 unit=V
